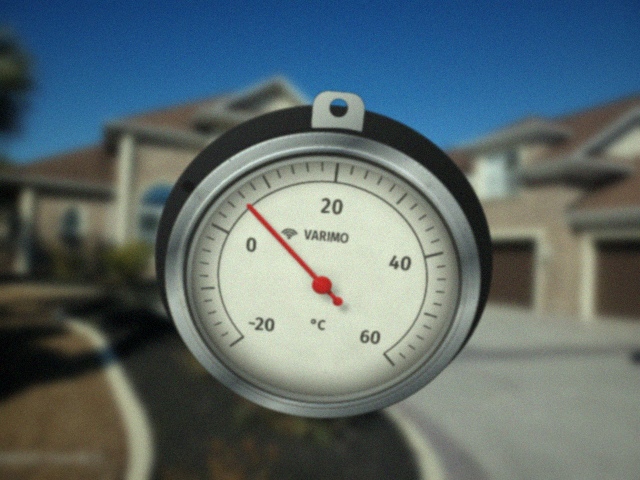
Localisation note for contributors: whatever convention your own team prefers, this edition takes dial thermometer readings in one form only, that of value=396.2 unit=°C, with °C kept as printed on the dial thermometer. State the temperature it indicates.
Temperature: value=6 unit=°C
